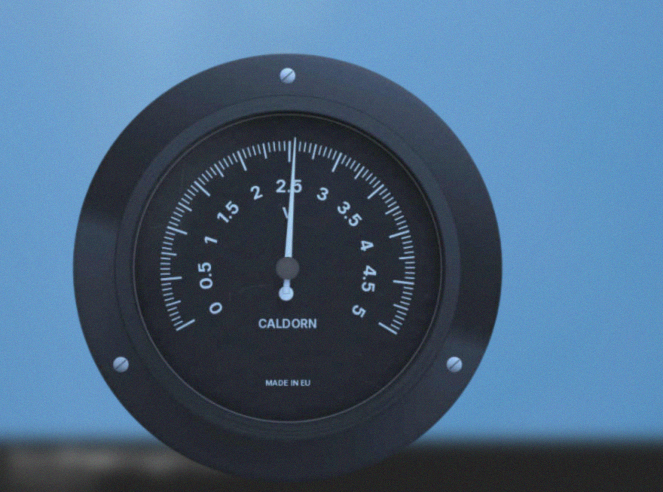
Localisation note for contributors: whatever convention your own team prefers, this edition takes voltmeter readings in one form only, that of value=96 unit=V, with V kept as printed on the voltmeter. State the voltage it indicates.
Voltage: value=2.55 unit=V
